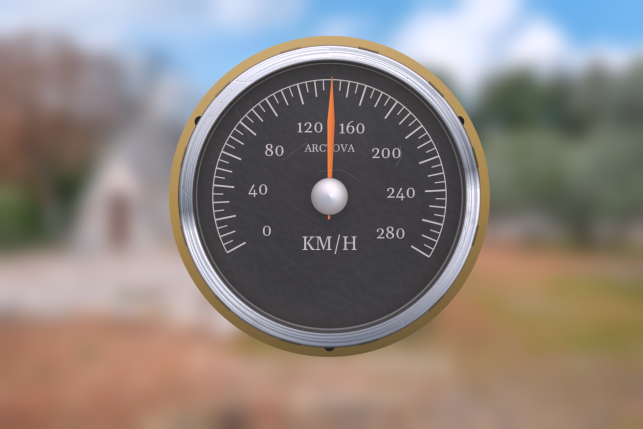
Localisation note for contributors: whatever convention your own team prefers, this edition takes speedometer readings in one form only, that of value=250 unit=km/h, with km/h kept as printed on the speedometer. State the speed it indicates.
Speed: value=140 unit=km/h
